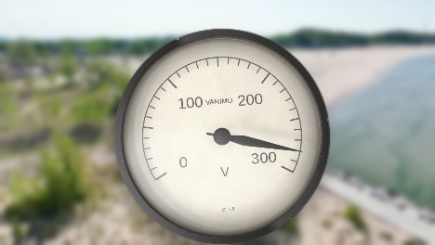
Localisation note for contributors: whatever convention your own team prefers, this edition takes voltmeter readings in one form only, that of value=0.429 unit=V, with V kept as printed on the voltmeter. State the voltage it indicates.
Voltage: value=280 unit=V
